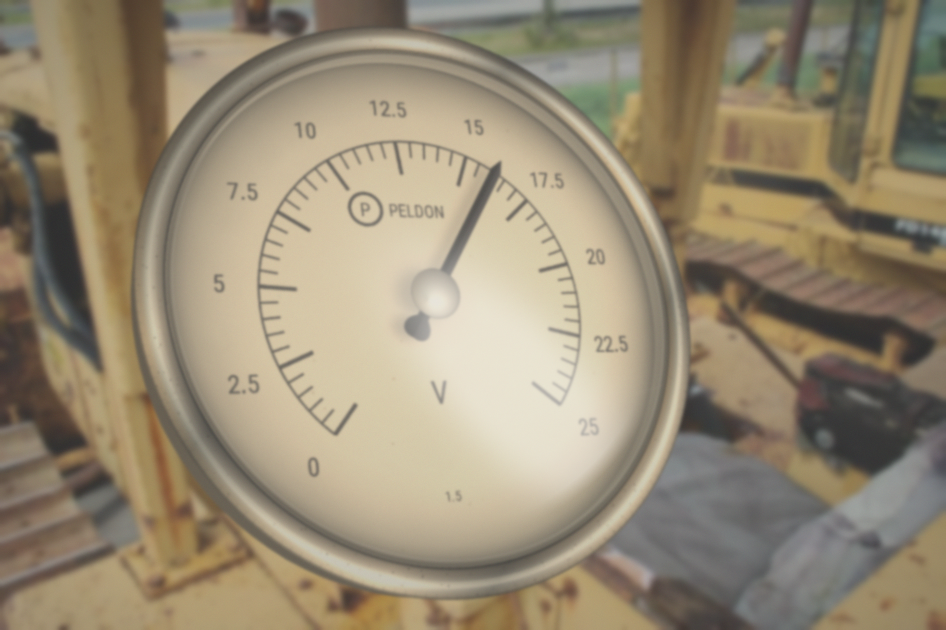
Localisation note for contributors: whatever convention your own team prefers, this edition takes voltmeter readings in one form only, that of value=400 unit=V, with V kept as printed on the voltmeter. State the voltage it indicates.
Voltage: value=16 unit=V
